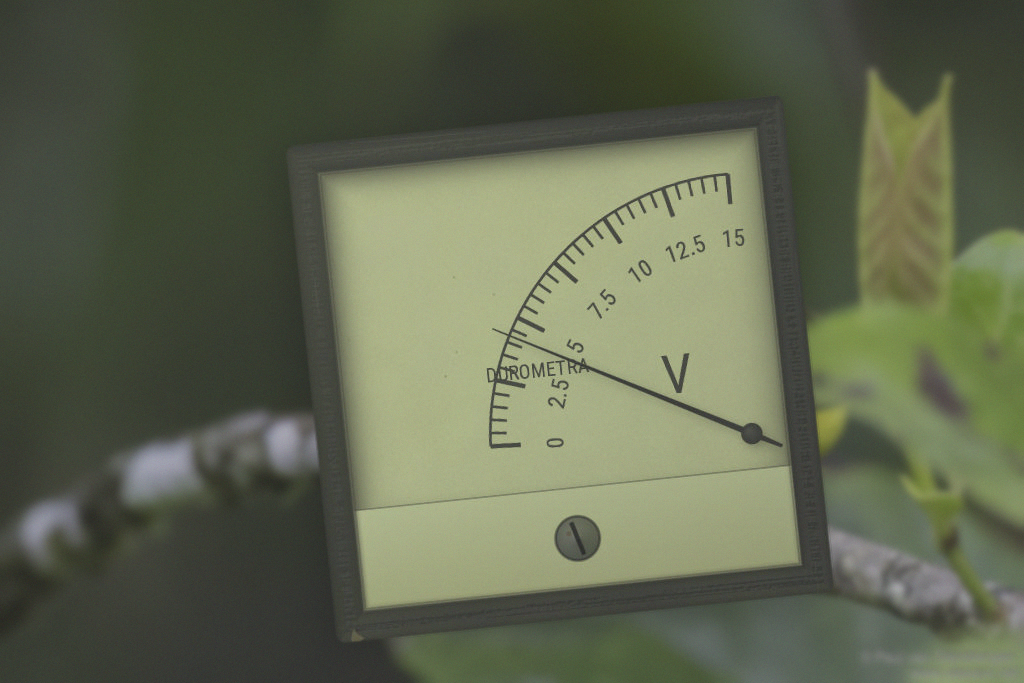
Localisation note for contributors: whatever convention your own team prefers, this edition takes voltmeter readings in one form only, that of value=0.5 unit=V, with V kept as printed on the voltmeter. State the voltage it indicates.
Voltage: value=4.25 unit=V
